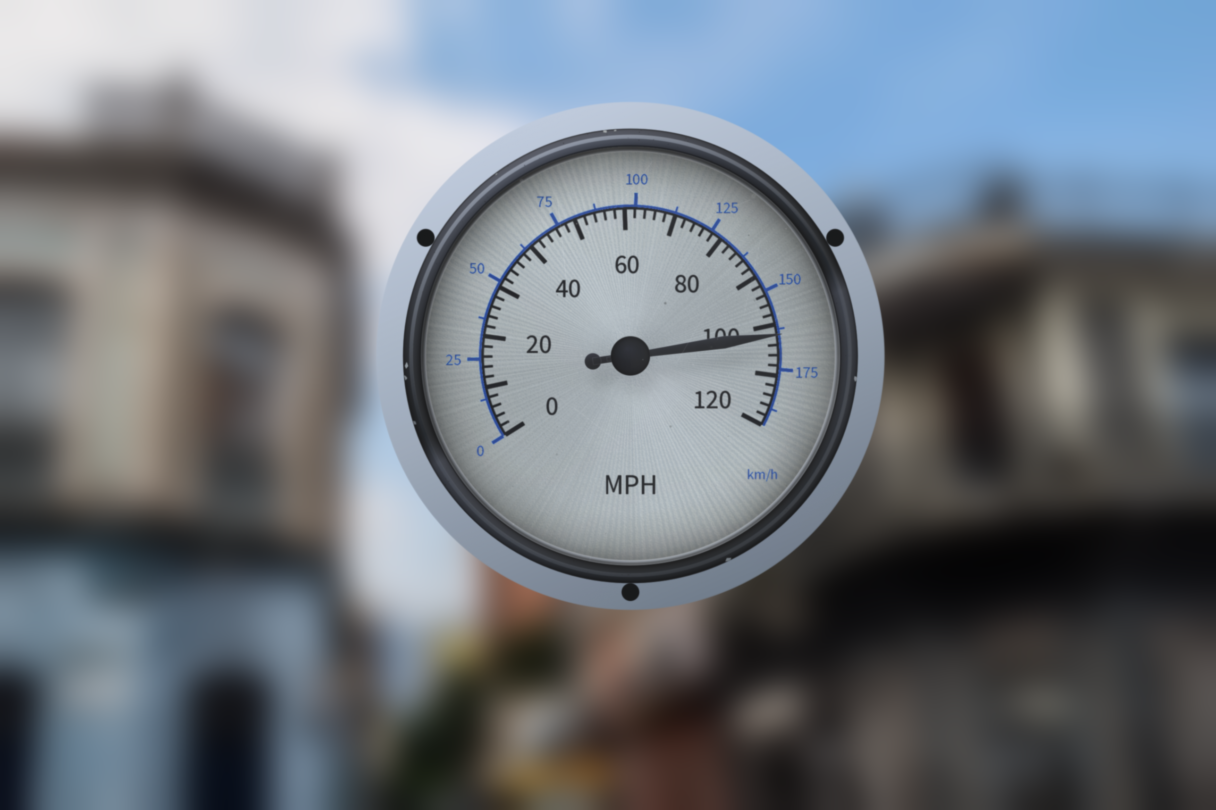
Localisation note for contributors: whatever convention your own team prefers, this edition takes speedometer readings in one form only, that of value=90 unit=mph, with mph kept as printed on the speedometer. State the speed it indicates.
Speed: value=102 unit=mph
